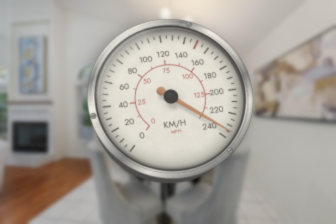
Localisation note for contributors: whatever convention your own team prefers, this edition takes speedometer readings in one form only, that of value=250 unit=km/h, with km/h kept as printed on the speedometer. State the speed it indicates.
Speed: value=235 unit=km/h
